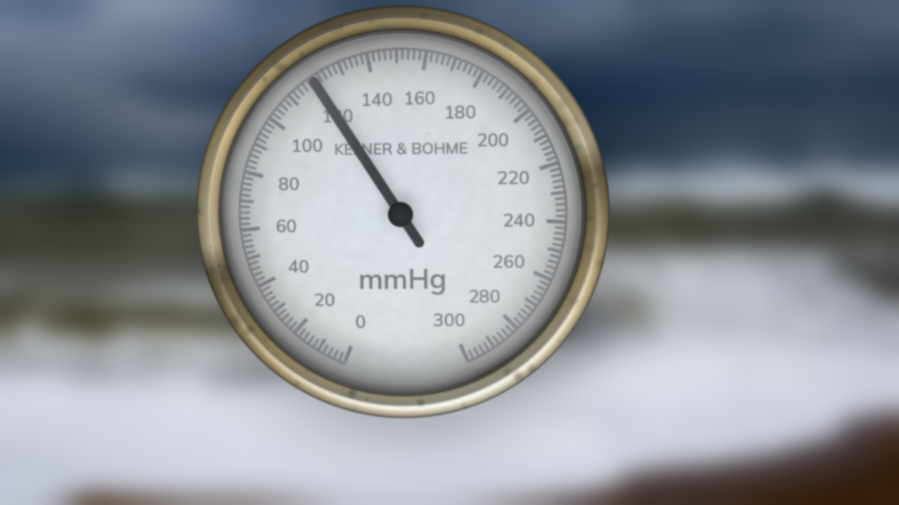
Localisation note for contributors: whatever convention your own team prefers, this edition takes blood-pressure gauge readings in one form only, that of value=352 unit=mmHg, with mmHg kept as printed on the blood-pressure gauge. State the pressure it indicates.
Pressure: value=120 unit=mmHg
